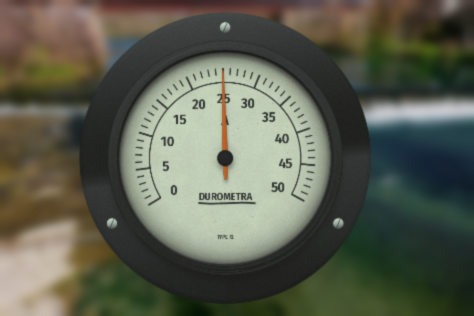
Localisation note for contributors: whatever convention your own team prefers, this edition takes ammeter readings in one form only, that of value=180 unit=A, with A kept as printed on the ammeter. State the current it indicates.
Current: value=25 unit=A
